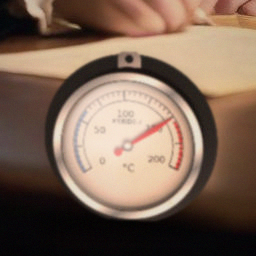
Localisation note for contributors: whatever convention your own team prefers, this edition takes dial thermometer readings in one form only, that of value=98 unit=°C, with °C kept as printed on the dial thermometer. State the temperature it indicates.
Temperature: value=150 unit=°C
